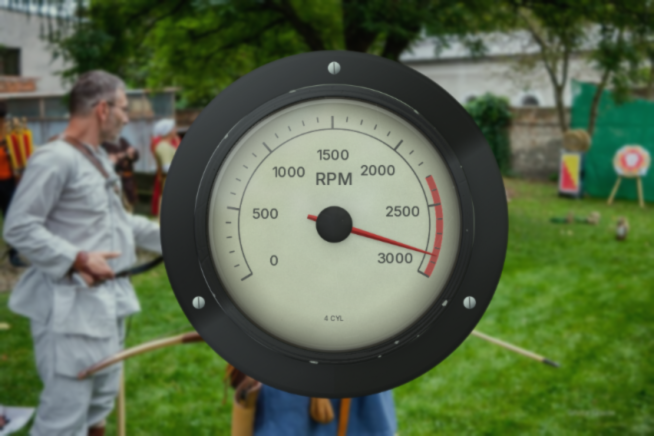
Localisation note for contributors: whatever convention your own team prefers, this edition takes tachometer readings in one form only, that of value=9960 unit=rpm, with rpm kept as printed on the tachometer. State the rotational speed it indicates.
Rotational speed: value=2850 unit=rpm
